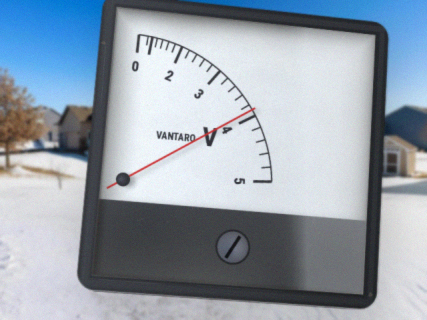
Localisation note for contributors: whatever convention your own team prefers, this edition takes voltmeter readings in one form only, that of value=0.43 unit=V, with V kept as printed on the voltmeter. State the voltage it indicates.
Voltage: value=3.9 unit=V
